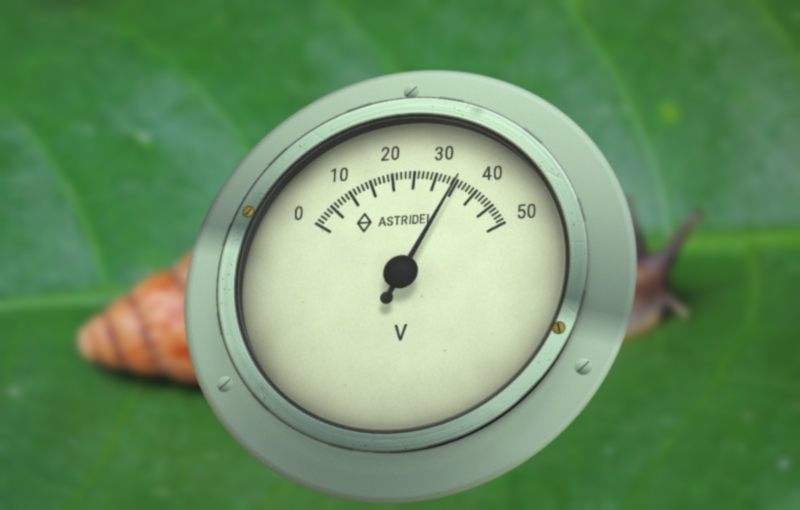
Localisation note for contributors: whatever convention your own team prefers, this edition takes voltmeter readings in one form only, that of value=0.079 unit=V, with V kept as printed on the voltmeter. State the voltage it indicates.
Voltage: value=35 unit=V
